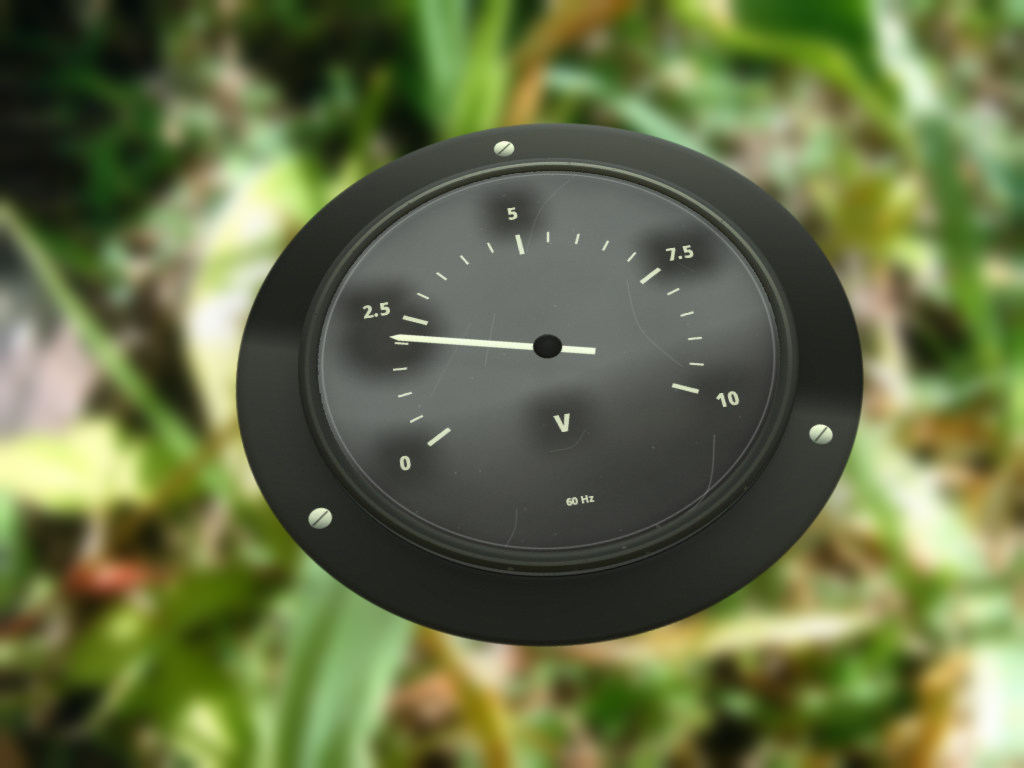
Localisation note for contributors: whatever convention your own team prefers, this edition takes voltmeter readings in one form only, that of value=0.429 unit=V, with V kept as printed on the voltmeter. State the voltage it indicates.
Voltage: value=2 unit=V
